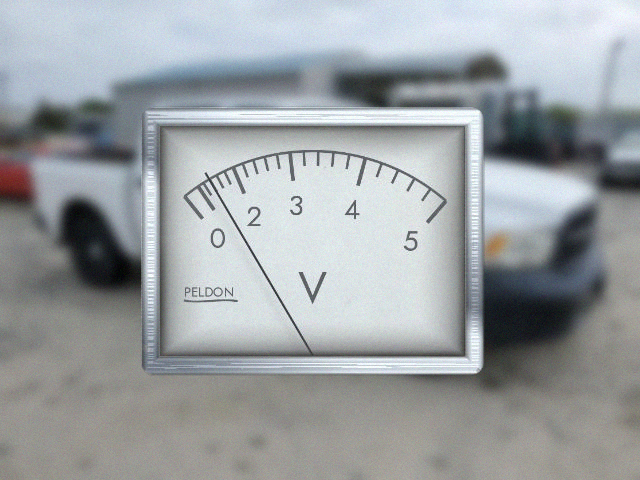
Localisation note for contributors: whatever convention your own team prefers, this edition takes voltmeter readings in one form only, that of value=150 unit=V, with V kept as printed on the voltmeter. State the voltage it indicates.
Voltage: value=1.4 unit=V
